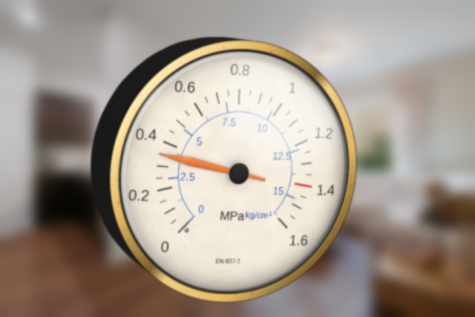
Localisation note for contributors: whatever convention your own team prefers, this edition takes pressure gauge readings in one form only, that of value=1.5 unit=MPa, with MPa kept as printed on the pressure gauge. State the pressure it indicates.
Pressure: value=0.35 unit=MPa
